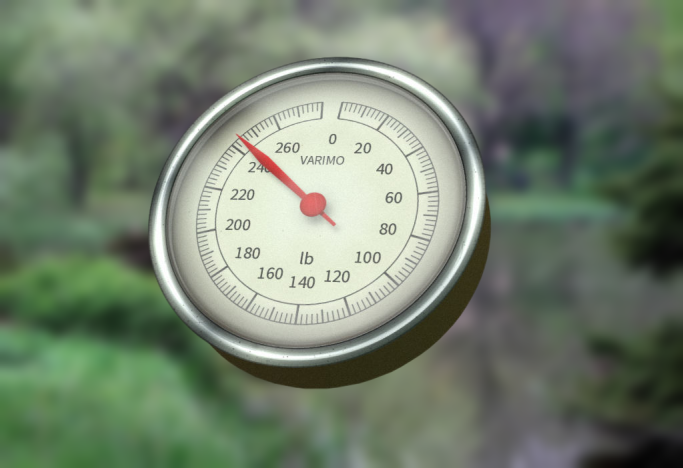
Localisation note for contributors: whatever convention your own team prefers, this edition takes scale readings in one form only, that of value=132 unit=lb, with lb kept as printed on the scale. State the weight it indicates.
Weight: value=244 unit=lb
